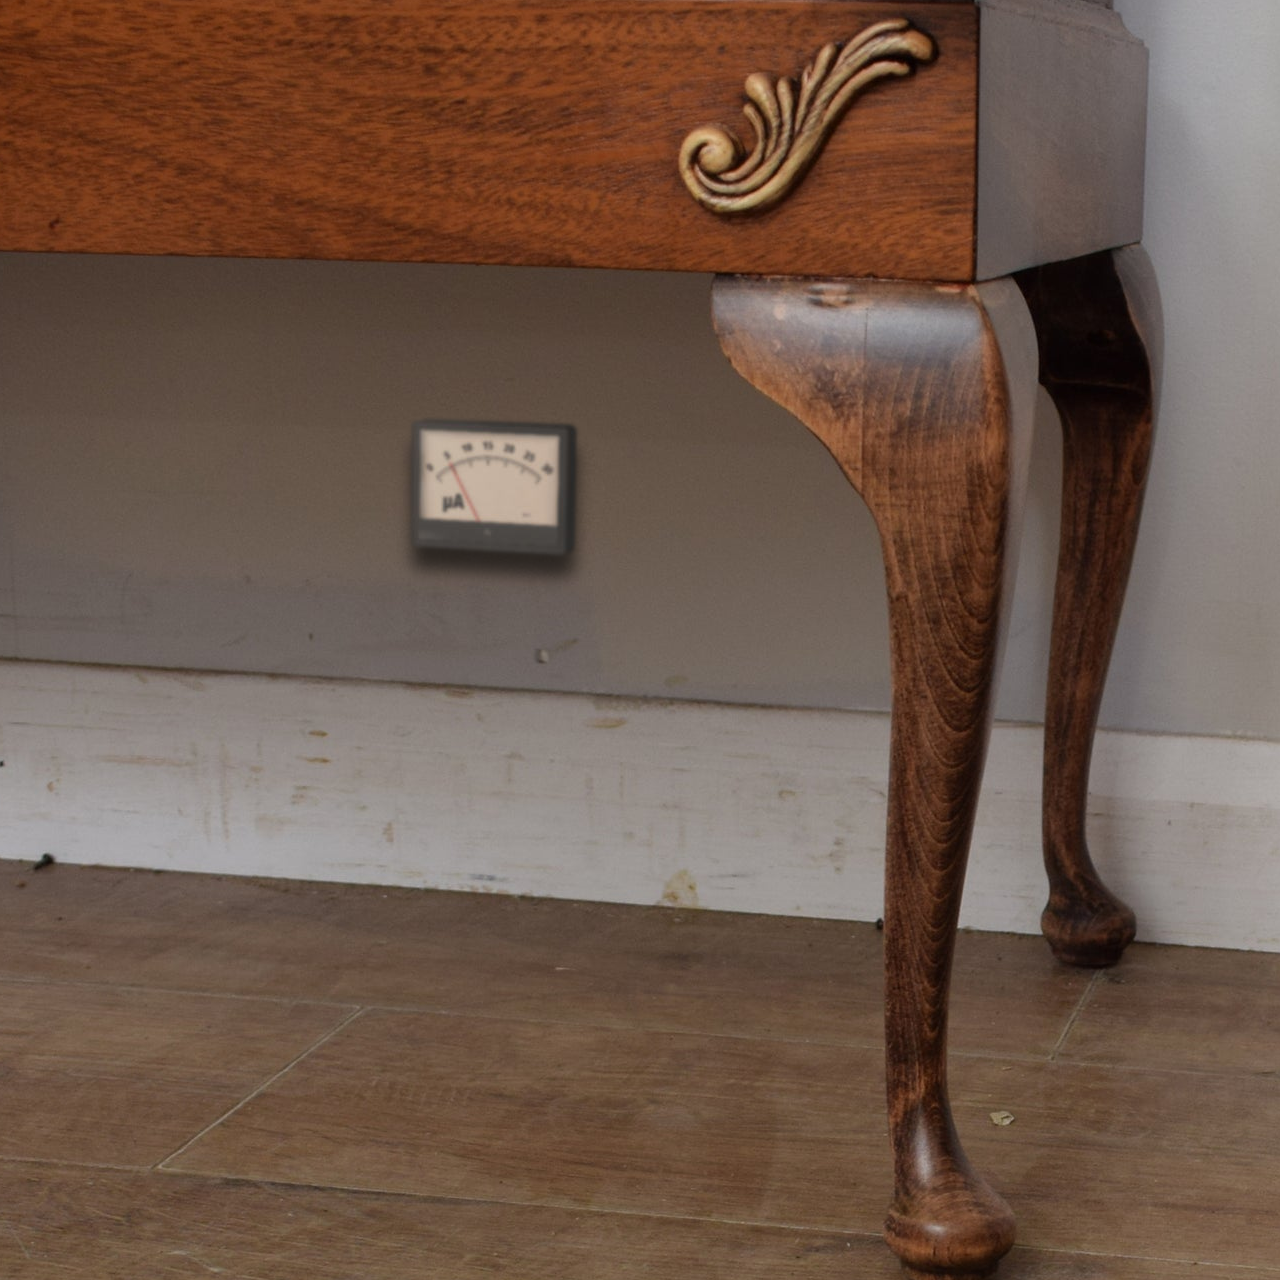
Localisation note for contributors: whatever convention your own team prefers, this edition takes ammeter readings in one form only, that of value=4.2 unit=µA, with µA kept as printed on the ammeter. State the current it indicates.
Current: value=5 unit=µA
